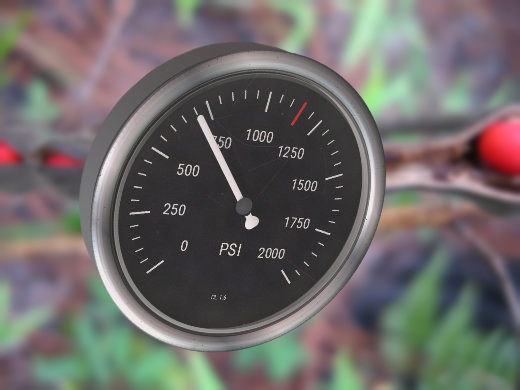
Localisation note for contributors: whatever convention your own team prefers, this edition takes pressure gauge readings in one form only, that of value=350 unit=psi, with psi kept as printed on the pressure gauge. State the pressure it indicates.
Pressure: value=700 unit=psi
